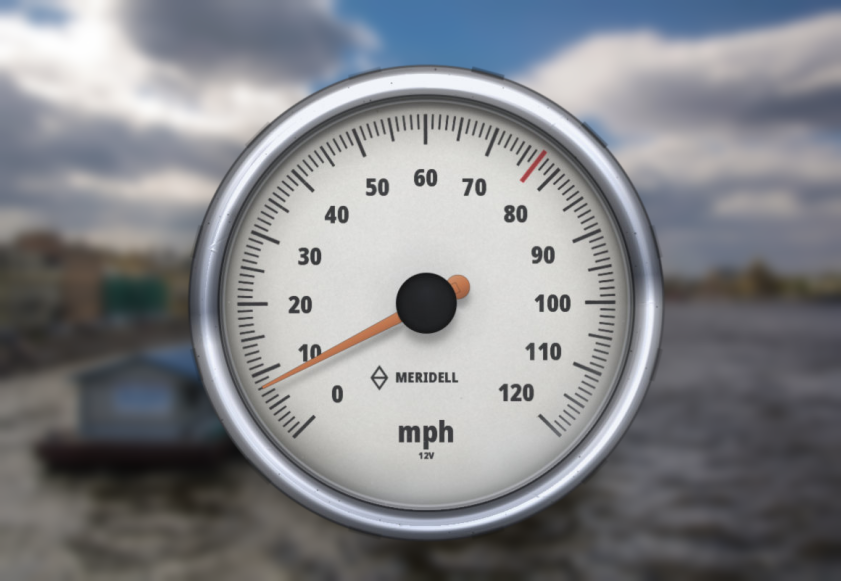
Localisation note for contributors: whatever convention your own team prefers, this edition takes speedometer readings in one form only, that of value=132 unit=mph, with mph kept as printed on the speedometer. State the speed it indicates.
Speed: value=8 unit=mph
